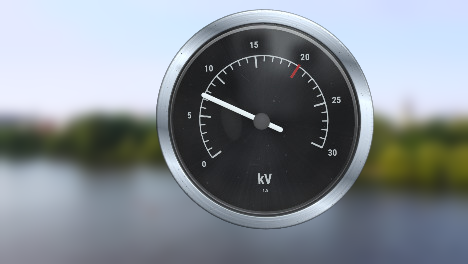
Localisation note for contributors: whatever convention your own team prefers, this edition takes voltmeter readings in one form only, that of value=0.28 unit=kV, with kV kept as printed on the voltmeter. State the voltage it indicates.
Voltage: value=7.5 unit=kV
